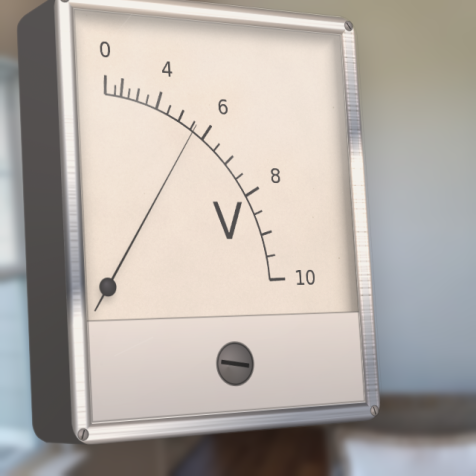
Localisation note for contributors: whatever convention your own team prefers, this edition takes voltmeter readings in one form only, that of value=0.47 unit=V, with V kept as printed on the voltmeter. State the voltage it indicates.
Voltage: value=5.5 unit=V
